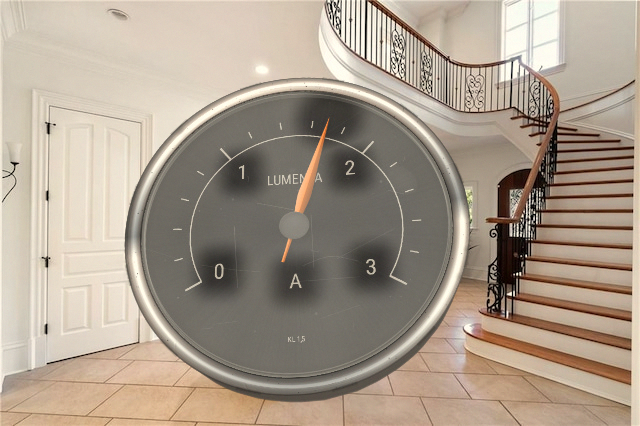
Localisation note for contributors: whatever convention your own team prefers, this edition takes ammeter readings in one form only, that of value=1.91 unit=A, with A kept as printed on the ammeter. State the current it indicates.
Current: value=1.7 unit=A
